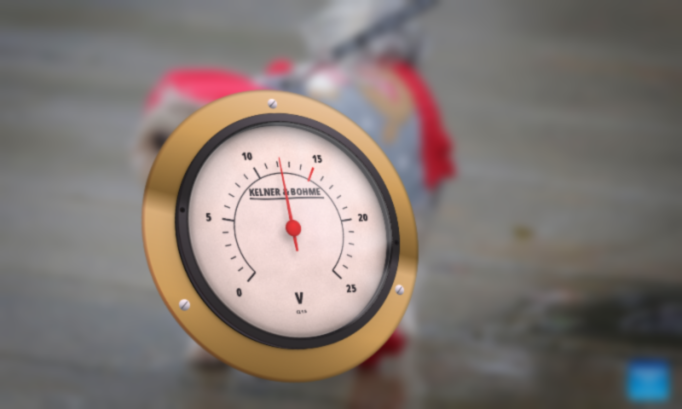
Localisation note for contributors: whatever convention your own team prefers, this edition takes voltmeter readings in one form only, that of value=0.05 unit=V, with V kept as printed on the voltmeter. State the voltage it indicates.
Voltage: value=12 unit=V
